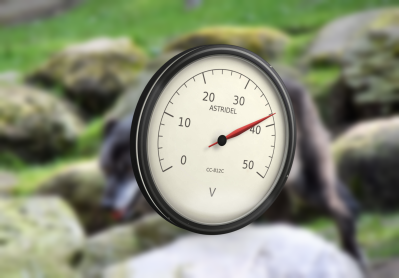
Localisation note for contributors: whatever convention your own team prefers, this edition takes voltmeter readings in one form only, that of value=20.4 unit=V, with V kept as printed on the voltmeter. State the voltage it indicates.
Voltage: value=38 unit=V
